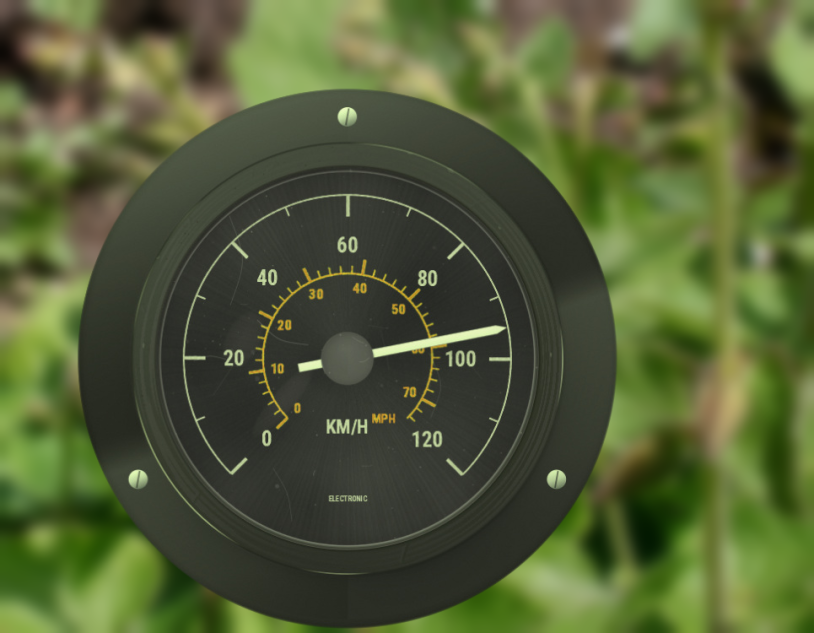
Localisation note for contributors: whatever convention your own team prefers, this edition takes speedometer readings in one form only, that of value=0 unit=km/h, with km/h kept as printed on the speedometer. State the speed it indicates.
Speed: value=95 unit=km/h
